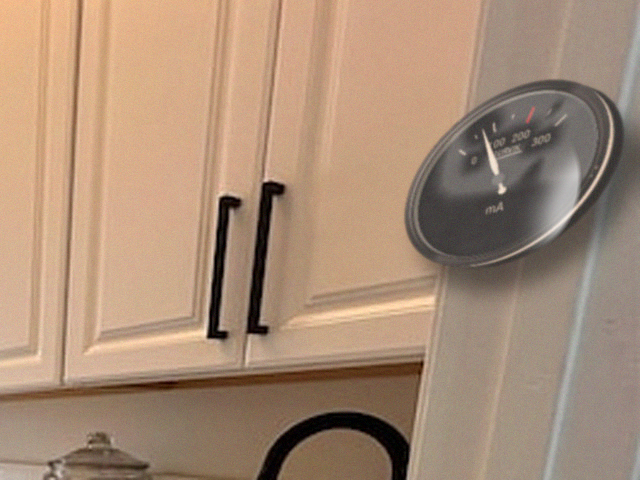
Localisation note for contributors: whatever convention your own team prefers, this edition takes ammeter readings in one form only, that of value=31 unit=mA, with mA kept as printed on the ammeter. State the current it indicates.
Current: value=75 unit=mA
